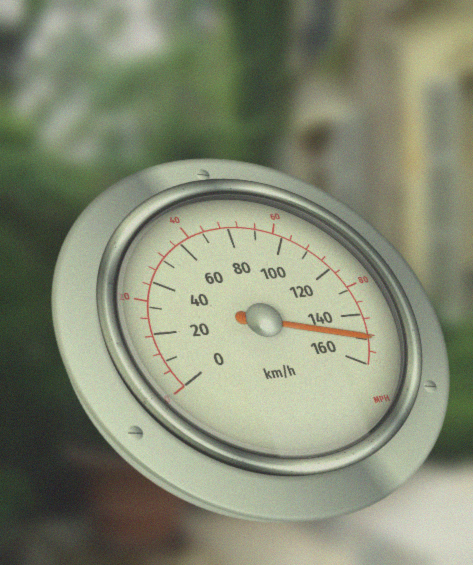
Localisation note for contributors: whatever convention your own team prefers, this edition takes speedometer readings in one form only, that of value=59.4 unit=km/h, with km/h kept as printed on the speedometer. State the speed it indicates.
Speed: value=150 unit=km/h
